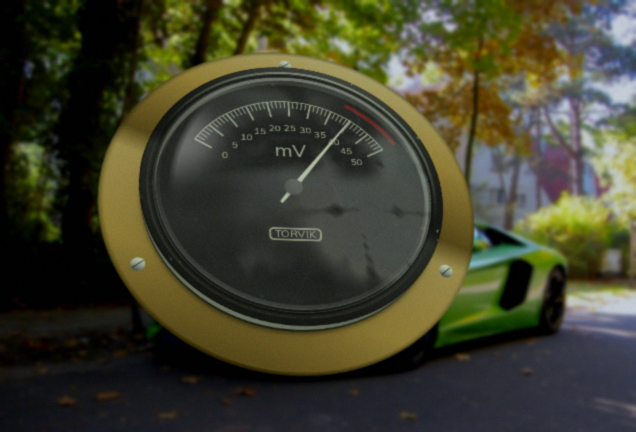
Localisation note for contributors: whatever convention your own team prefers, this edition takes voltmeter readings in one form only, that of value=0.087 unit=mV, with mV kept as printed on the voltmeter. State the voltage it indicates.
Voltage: value=40 unit=mV
